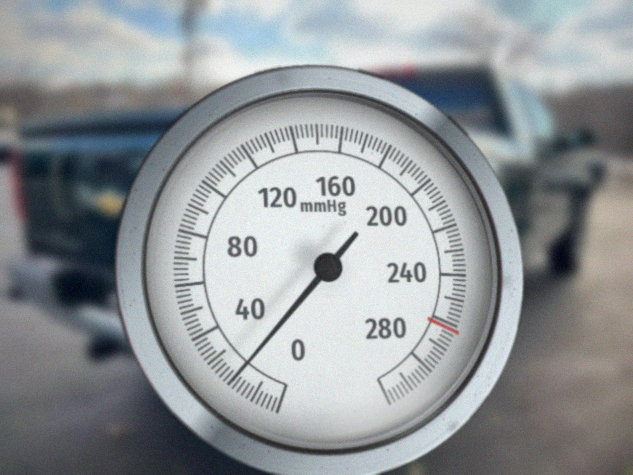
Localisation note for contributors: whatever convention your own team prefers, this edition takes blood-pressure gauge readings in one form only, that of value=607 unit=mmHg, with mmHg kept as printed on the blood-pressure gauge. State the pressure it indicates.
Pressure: value=20 unit=mmHg
